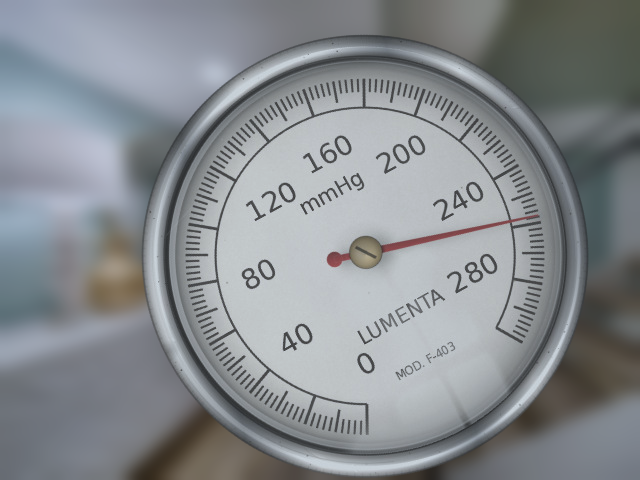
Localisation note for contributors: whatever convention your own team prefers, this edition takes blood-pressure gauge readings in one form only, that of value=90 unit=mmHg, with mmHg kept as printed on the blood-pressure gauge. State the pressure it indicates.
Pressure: value=258 unit=mmHg
